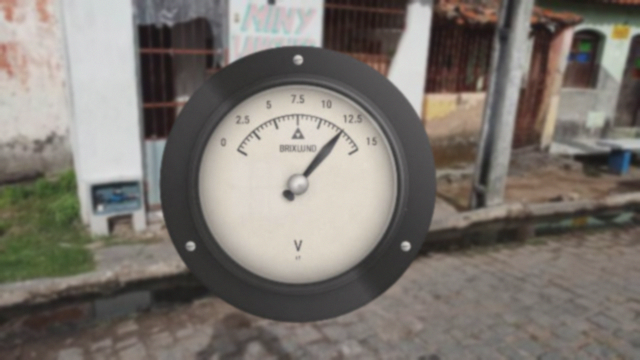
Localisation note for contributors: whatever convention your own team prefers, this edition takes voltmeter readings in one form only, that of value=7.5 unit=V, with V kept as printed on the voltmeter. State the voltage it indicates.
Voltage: value=12.5 unit=V
